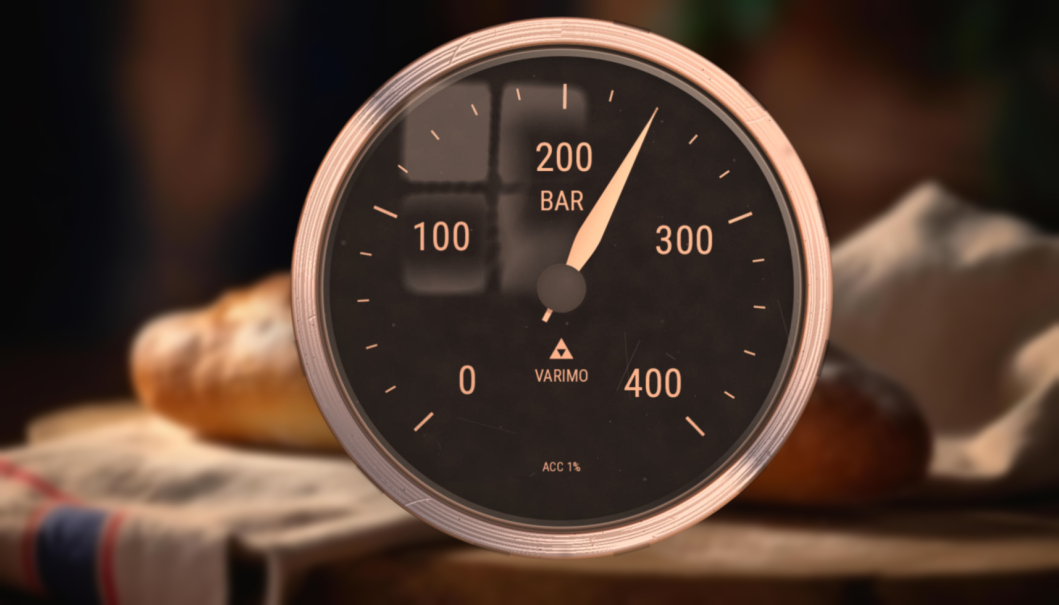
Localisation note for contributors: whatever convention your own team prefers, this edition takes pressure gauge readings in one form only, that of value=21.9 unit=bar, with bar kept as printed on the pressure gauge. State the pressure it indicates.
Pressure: value=240 unit=bar
